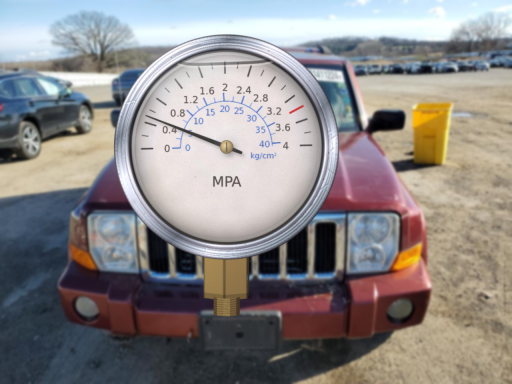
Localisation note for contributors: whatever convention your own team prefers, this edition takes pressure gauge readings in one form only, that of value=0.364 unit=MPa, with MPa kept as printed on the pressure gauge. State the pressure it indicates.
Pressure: value=0.5 unit=MPa
